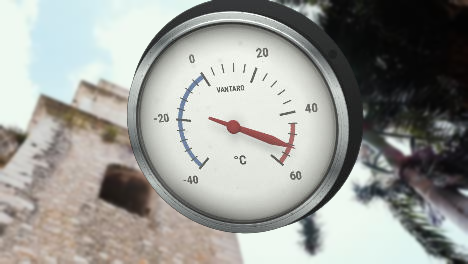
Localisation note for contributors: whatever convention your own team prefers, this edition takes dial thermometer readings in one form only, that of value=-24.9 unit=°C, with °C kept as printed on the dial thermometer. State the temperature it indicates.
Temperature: value=52 unit=°C
